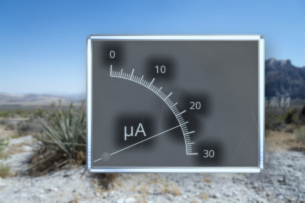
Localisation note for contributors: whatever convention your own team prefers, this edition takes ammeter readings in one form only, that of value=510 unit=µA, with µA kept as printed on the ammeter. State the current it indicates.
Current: value=22.5 unit=µA
